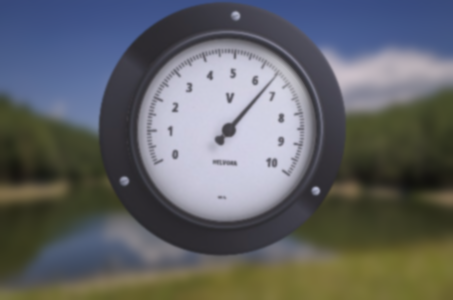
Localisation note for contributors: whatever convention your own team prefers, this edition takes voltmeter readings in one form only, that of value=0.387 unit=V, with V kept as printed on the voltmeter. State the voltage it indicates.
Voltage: value=6.5 unit=V
